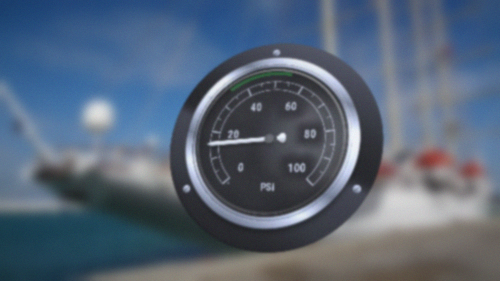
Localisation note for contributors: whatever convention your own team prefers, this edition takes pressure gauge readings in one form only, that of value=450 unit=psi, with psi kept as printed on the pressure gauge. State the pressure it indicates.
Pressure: value=15 unit=psi
